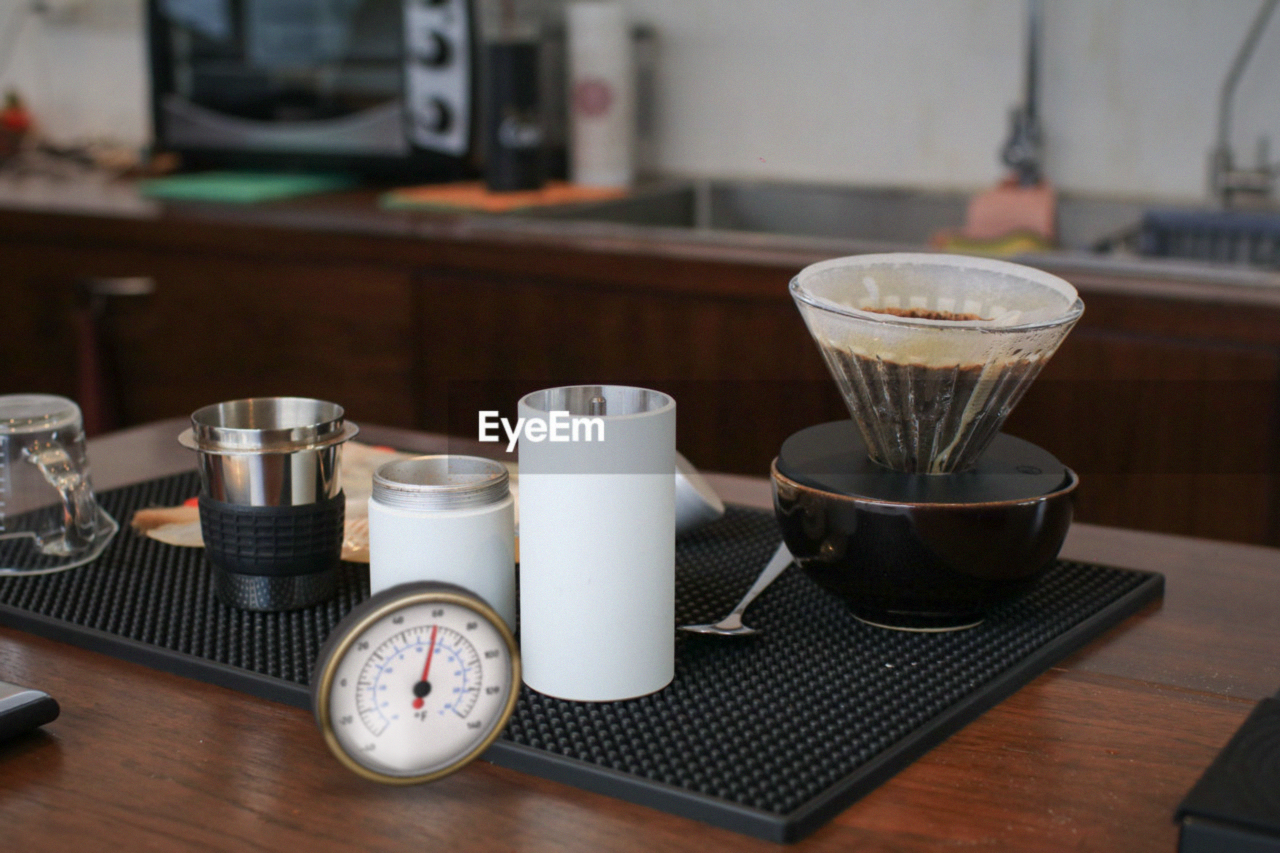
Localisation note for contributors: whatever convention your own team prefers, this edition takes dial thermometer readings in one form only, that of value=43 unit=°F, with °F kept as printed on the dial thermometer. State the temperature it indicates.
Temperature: value=60 unit=°F
